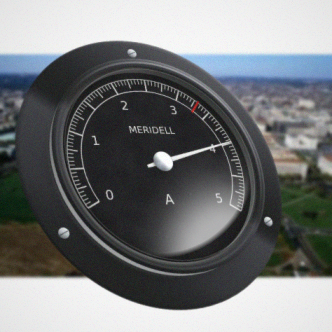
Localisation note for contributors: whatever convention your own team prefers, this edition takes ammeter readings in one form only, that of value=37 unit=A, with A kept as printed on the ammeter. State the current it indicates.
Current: value=4 unit=A
